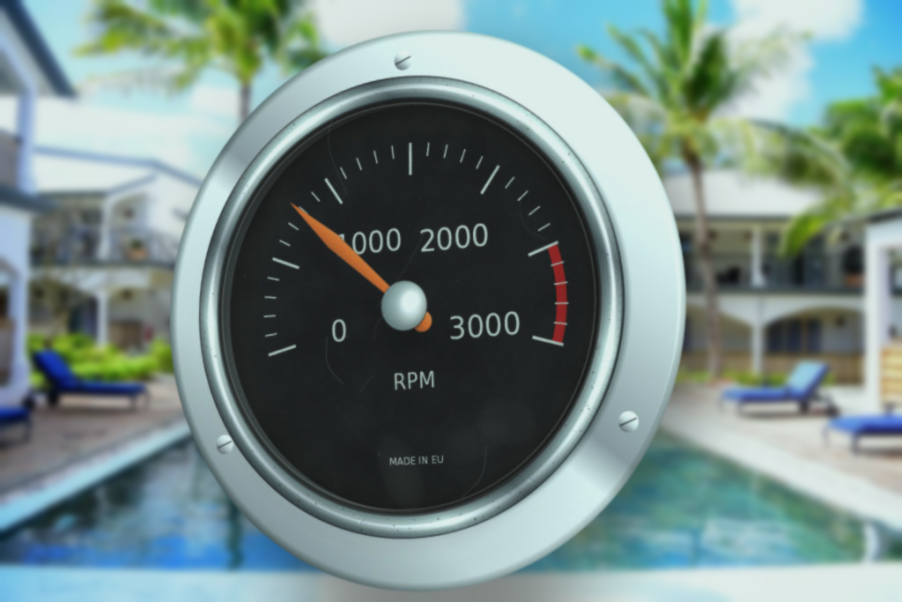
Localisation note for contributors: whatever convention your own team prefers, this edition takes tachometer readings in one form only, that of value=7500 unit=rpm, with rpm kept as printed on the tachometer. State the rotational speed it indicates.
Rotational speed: value=800 unit=rpm
